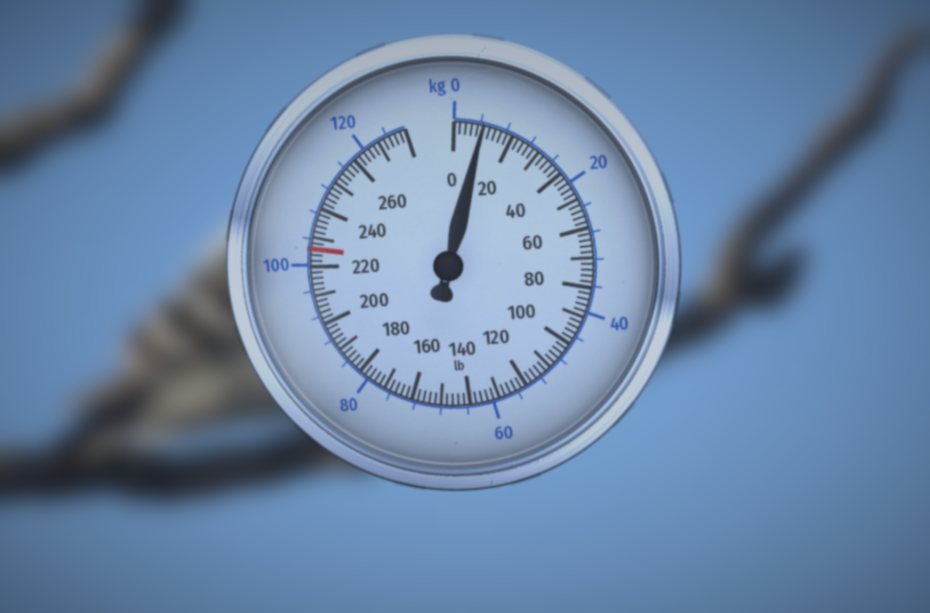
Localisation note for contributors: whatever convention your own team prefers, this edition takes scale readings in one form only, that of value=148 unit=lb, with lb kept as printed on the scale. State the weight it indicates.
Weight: value=10 unit=lb
